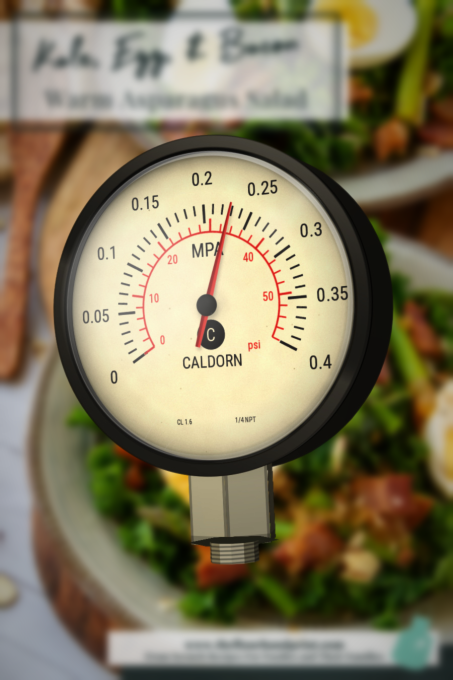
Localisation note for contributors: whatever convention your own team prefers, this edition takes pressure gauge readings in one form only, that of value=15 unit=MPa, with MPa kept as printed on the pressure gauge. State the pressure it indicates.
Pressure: value=0.23 unit=MPa
